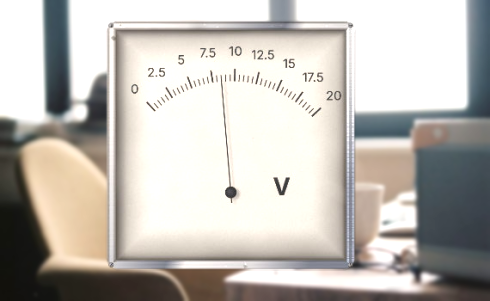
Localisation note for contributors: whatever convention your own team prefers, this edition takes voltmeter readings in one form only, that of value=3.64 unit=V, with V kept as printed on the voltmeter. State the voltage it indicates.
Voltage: value=8.5 unit=V
